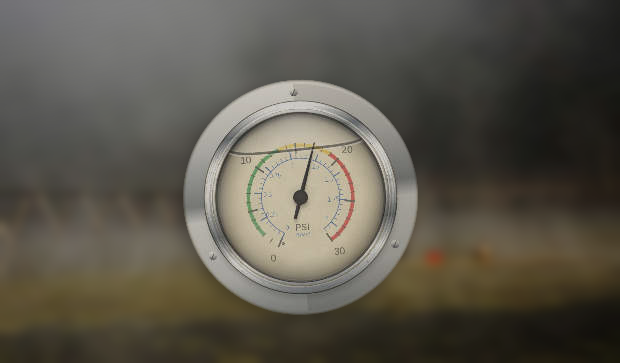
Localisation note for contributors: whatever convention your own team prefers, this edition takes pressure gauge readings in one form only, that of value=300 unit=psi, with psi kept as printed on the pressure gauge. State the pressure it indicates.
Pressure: value=17 unit=psi
